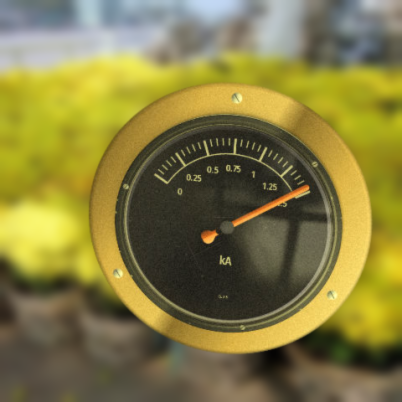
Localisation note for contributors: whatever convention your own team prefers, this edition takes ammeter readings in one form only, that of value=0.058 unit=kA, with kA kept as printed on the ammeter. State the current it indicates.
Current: value=1.45 unit=kA
